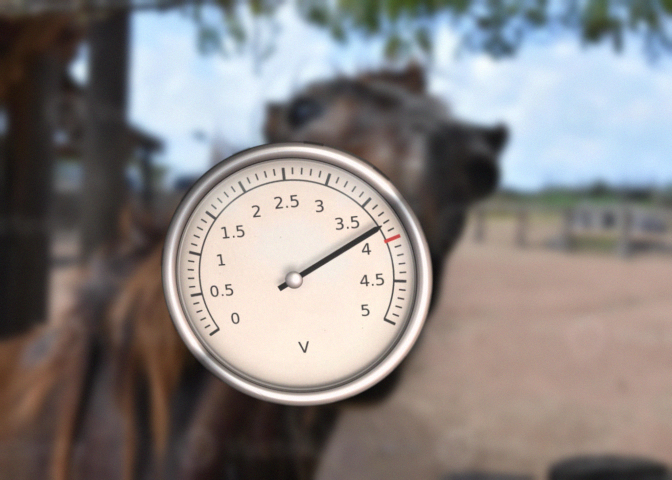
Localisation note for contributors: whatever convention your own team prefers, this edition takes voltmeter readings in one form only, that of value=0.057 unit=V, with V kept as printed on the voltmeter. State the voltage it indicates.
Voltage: value=3.8 unit=V
